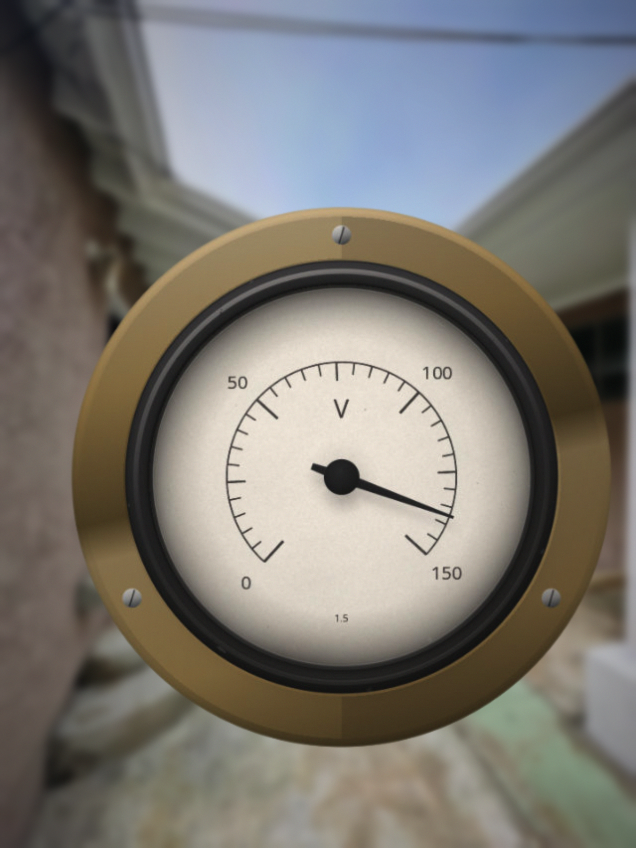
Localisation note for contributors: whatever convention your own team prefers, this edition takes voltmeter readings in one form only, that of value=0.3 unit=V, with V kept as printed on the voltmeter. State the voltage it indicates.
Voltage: value=137.5 unit=V
